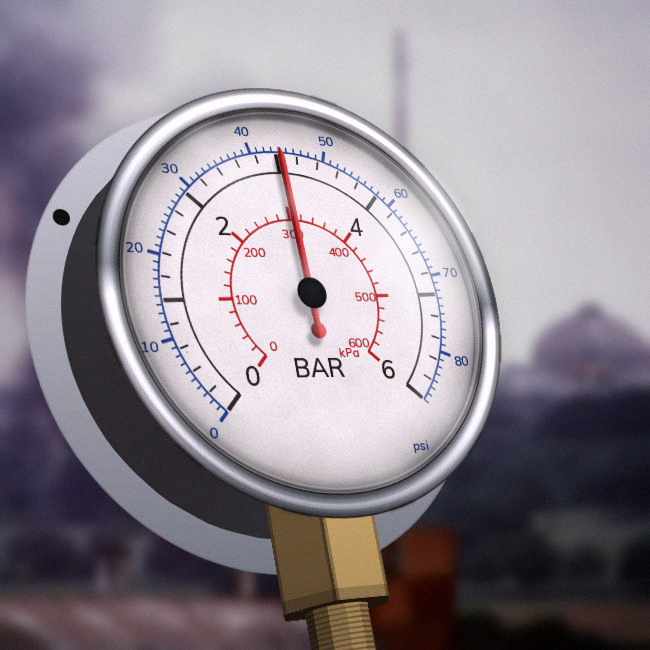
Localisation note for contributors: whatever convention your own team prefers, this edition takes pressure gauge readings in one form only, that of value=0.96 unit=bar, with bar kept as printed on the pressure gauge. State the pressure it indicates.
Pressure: value=3 unit=bar
